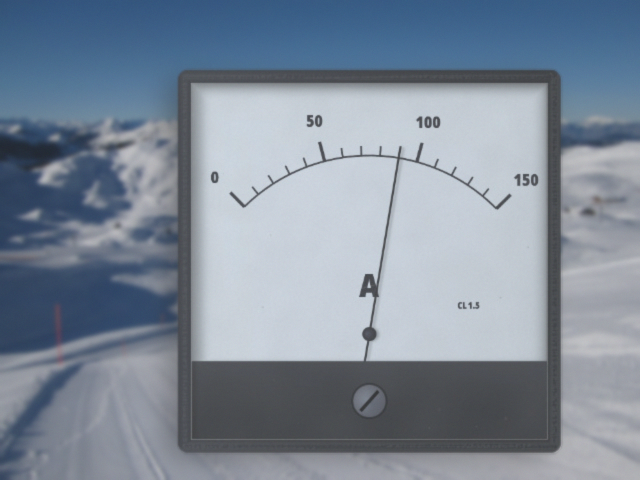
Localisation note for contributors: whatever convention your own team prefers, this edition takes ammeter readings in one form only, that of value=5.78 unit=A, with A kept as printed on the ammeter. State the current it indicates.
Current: value=90 unit=A
